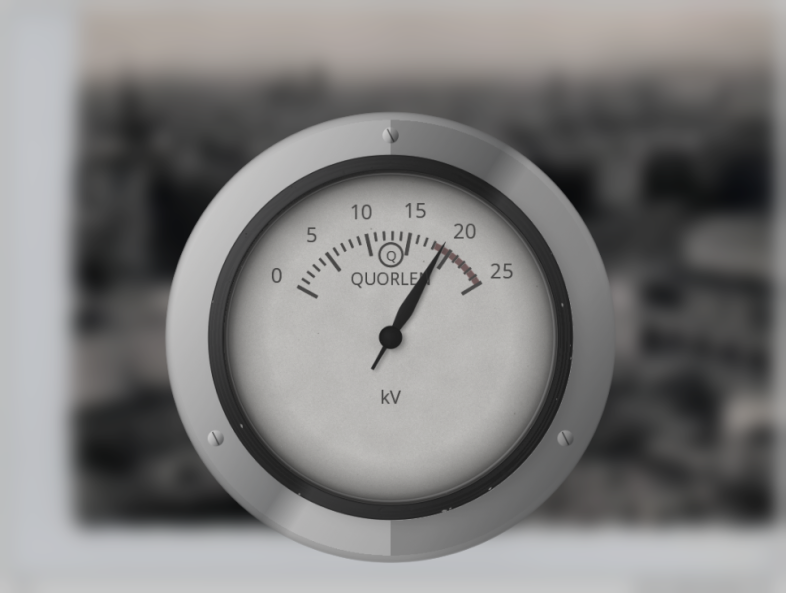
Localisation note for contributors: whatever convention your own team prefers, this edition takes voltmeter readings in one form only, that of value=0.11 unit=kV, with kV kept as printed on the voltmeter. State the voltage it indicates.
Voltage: value=19 unit=kV
